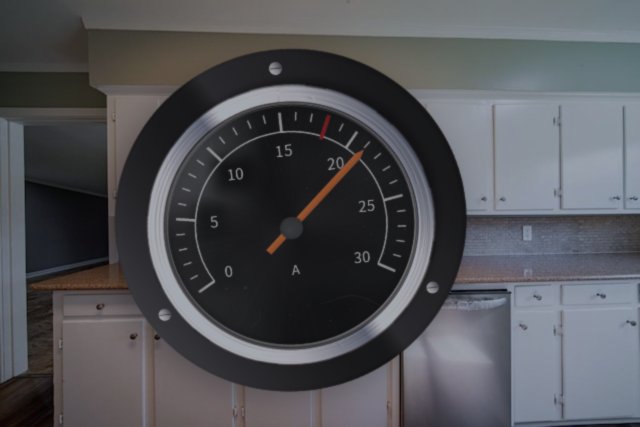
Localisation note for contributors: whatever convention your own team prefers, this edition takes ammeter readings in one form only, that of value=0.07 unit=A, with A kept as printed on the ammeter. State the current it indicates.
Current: value=21 unit=A
